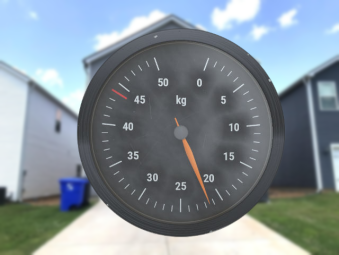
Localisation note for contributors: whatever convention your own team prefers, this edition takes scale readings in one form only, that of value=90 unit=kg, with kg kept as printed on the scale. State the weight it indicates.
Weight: value=21.5 unit=kg
